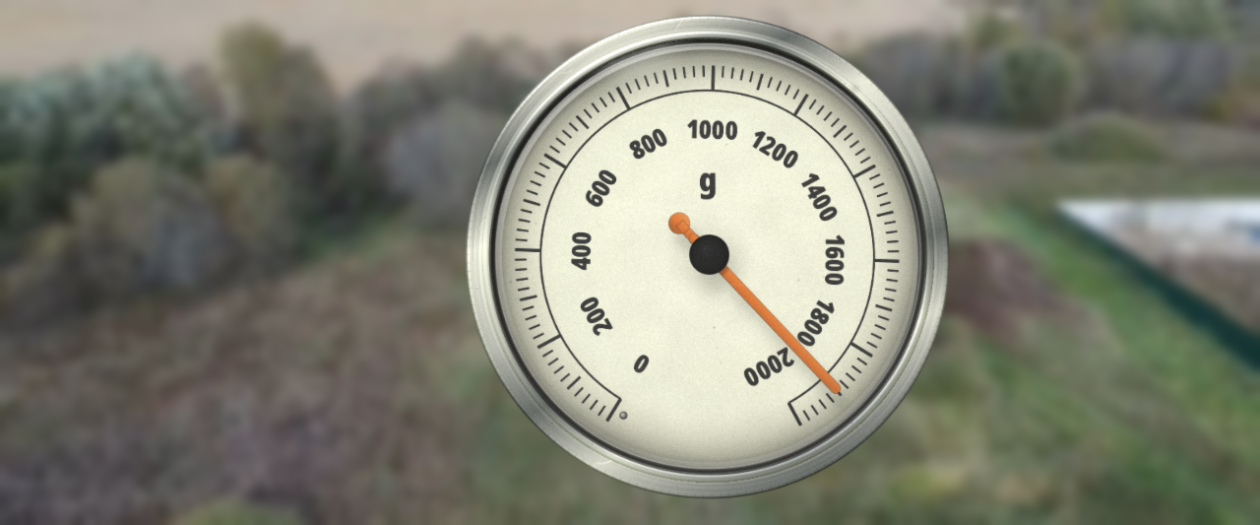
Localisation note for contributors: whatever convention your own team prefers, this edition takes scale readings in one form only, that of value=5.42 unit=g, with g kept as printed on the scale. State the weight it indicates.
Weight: value=1900 unit=g
